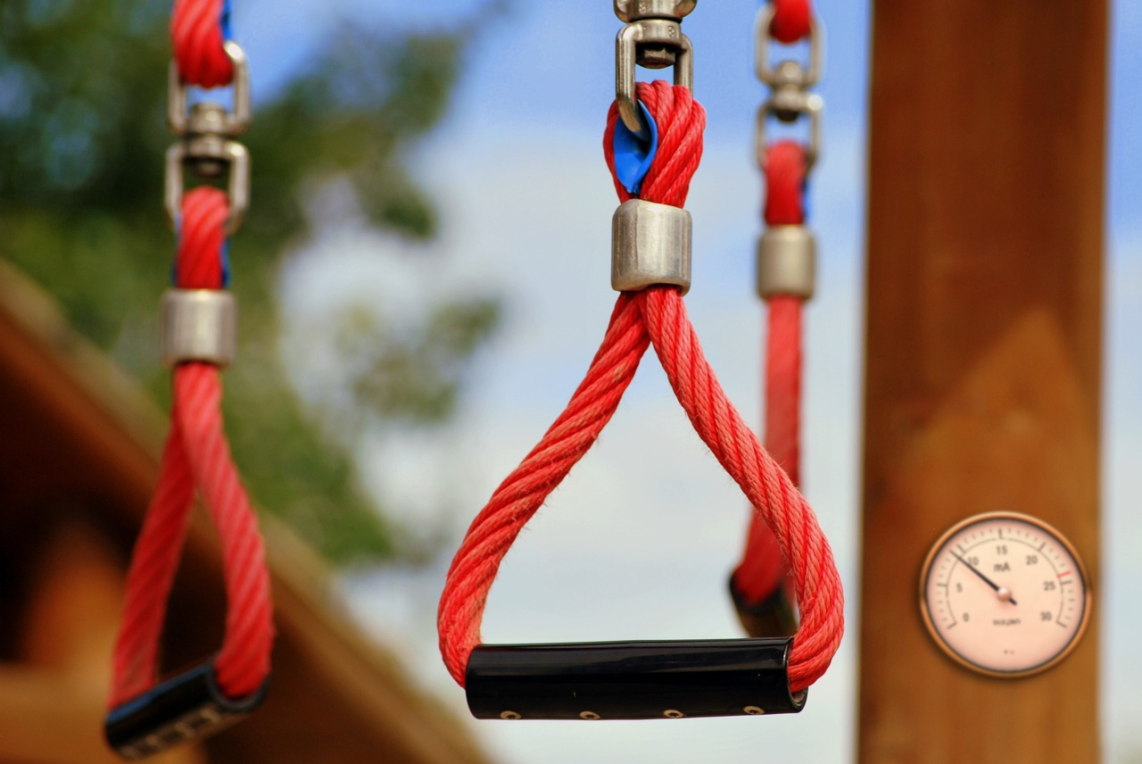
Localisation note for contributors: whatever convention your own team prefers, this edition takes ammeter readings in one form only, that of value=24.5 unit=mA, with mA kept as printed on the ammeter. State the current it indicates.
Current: value=9 unit=mA
